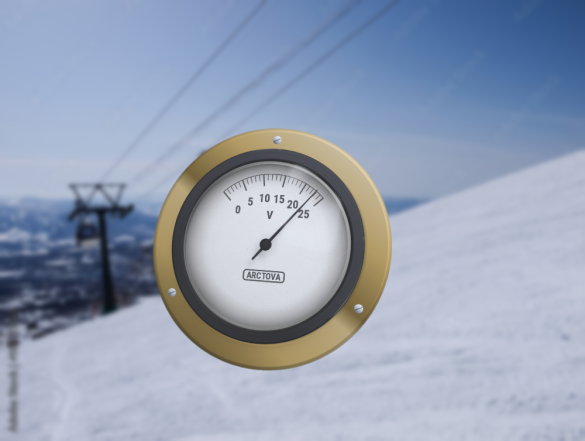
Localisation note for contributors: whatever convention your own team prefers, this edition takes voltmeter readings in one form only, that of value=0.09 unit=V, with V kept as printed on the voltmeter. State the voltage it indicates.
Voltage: value=23 unit=V
